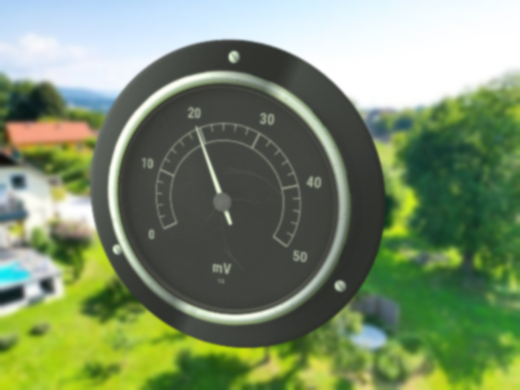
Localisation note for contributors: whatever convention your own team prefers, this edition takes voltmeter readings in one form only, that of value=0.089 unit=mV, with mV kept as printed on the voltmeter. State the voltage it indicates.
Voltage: value=20 unit=mV
